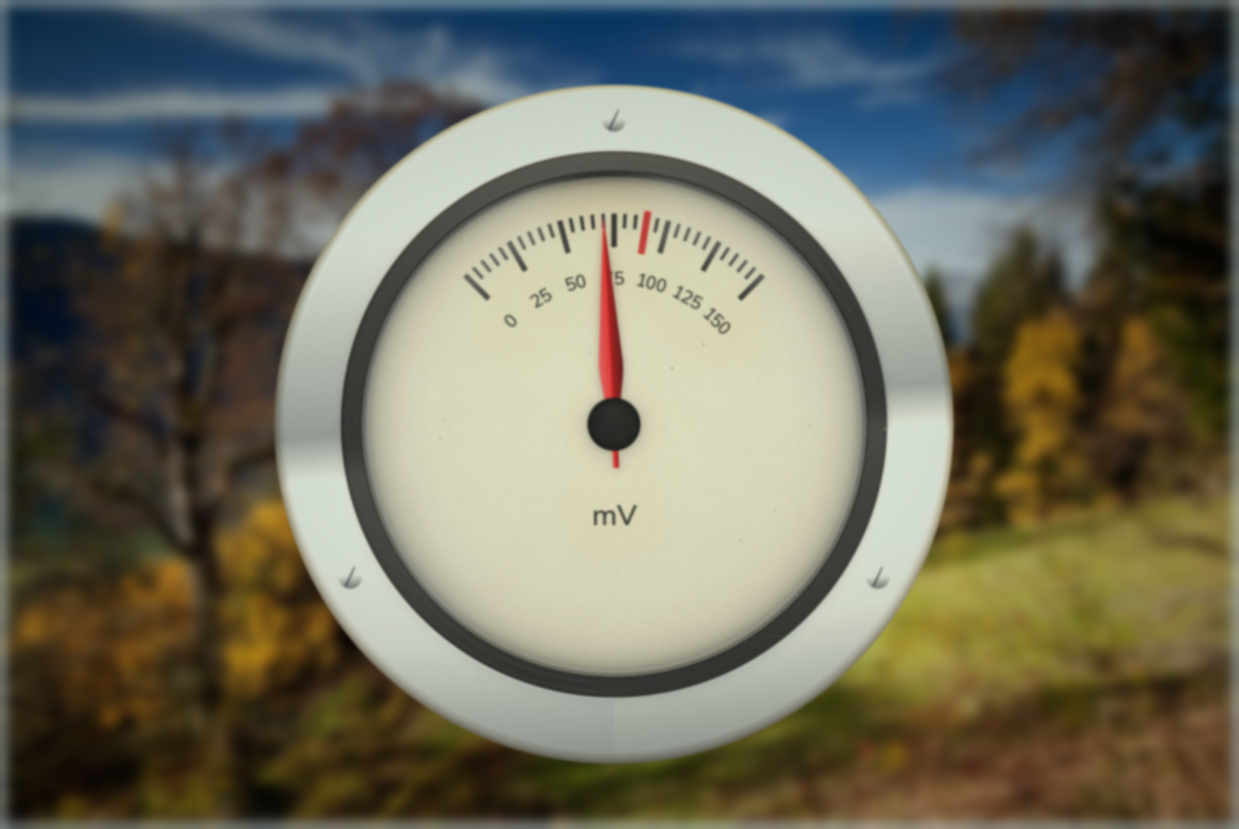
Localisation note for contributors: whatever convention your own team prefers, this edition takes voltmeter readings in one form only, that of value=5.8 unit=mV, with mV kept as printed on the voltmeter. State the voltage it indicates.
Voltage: value=70 unit=mV
